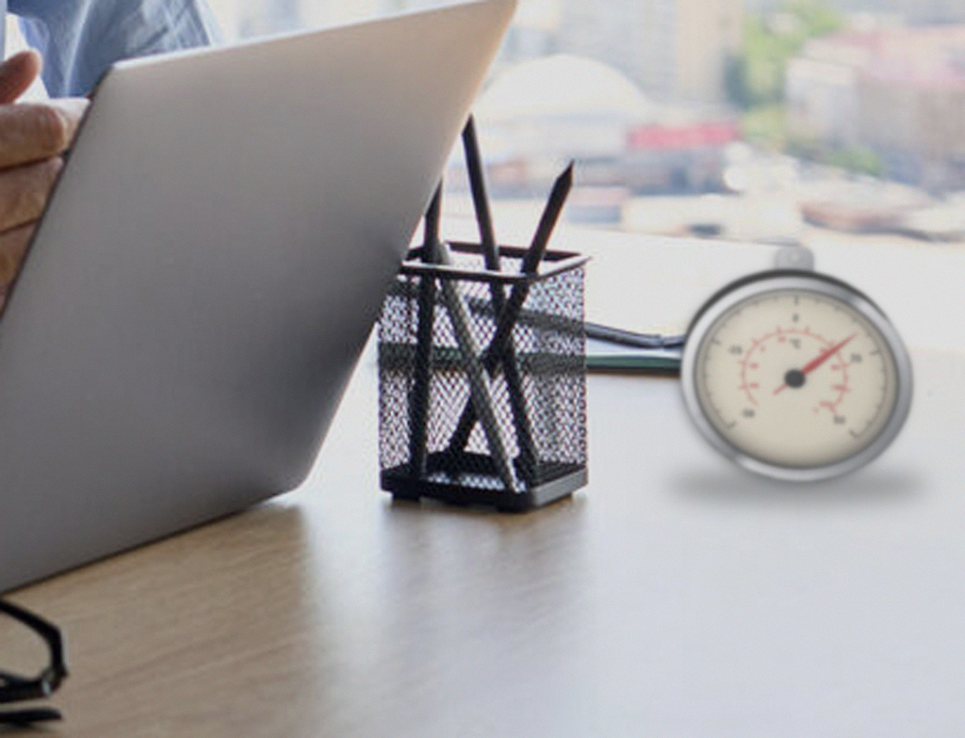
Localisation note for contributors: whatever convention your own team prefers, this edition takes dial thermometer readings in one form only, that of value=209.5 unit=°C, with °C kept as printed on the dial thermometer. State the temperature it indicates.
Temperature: value=17.5 unit=°C
